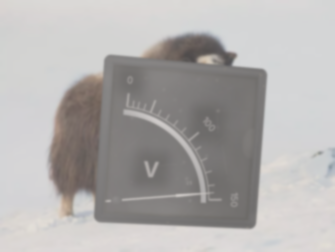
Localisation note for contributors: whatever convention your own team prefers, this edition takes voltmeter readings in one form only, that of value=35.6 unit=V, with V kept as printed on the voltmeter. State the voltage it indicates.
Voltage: value=145 unit=V
